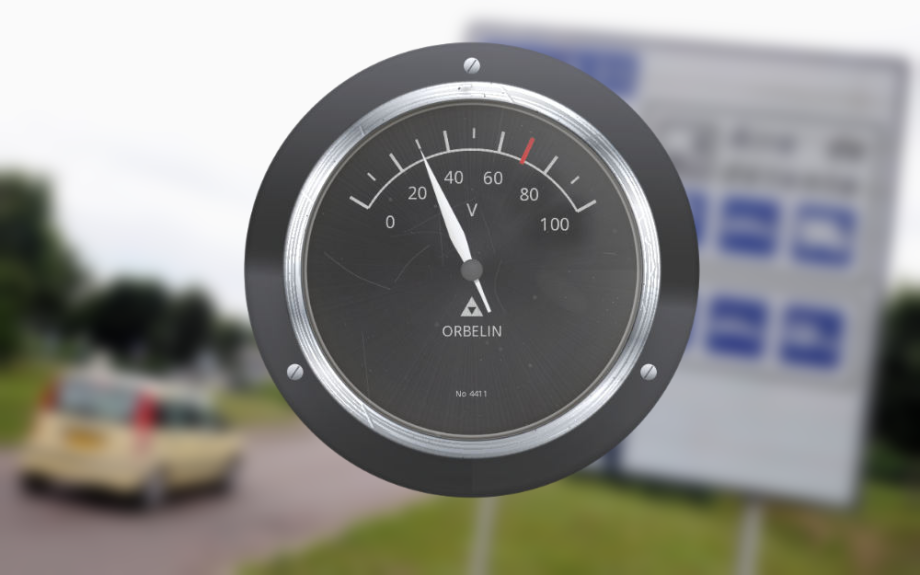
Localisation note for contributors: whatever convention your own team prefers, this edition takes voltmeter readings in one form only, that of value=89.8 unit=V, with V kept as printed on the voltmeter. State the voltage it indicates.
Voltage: value=30 unit=V
